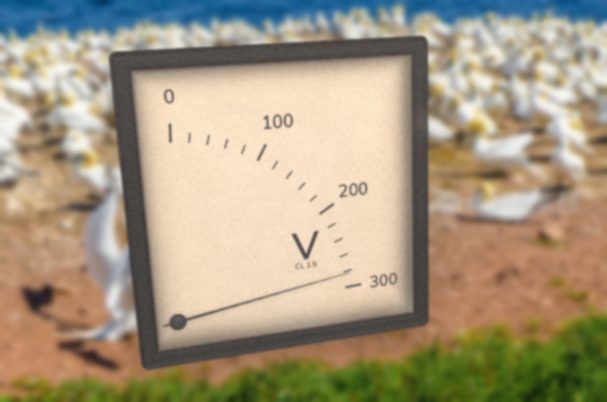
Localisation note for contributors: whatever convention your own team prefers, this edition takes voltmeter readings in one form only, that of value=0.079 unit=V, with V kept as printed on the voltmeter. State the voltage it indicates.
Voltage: value=280 unit=V
